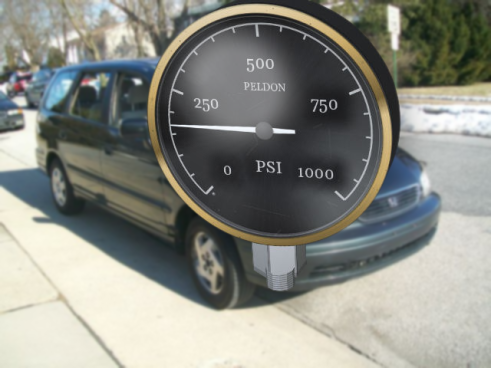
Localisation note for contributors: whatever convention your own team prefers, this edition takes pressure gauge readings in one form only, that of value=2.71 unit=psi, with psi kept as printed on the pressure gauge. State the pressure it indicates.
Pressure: value=175 unit=psi
